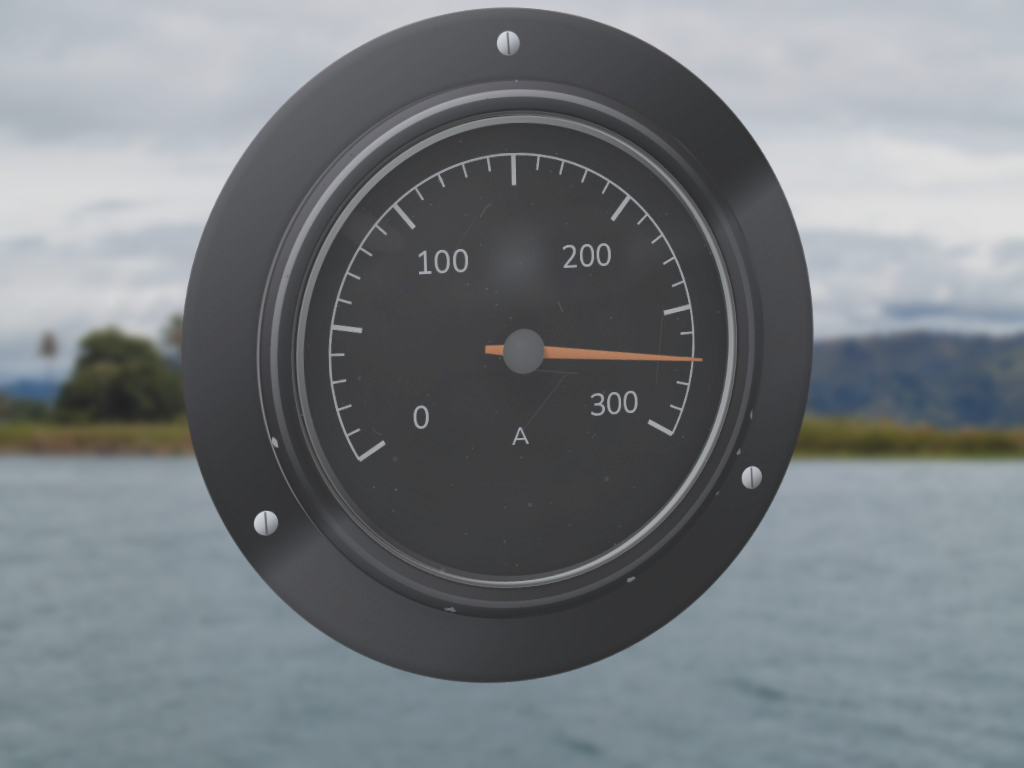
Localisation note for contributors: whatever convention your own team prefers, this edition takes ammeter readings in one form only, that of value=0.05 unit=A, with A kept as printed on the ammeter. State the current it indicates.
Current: value=270 unit=A
